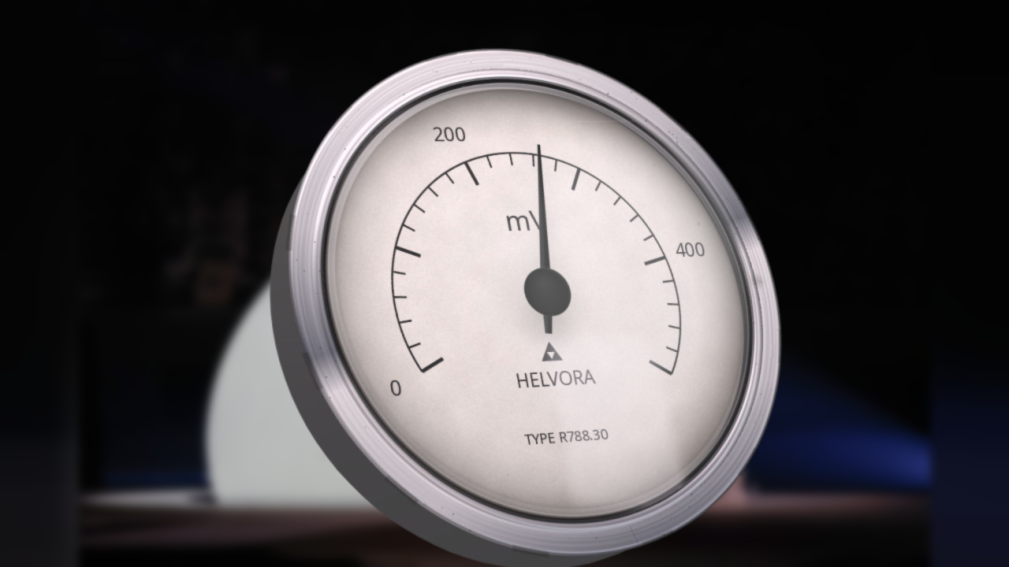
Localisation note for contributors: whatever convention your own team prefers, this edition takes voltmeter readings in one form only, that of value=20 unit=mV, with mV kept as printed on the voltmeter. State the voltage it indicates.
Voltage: value=260 unit=mV
